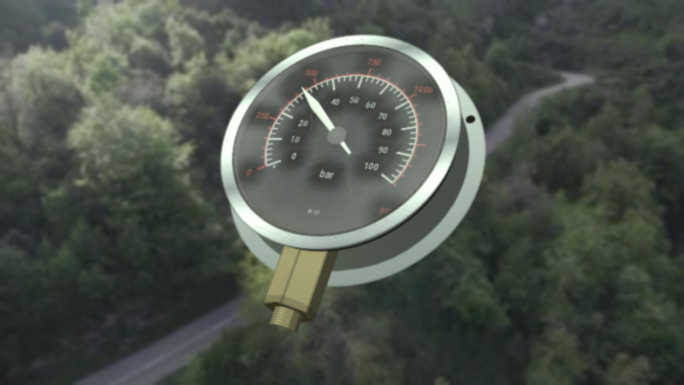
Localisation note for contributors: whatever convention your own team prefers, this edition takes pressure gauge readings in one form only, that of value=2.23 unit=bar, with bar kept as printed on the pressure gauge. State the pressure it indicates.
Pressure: value=30 unit=bar
